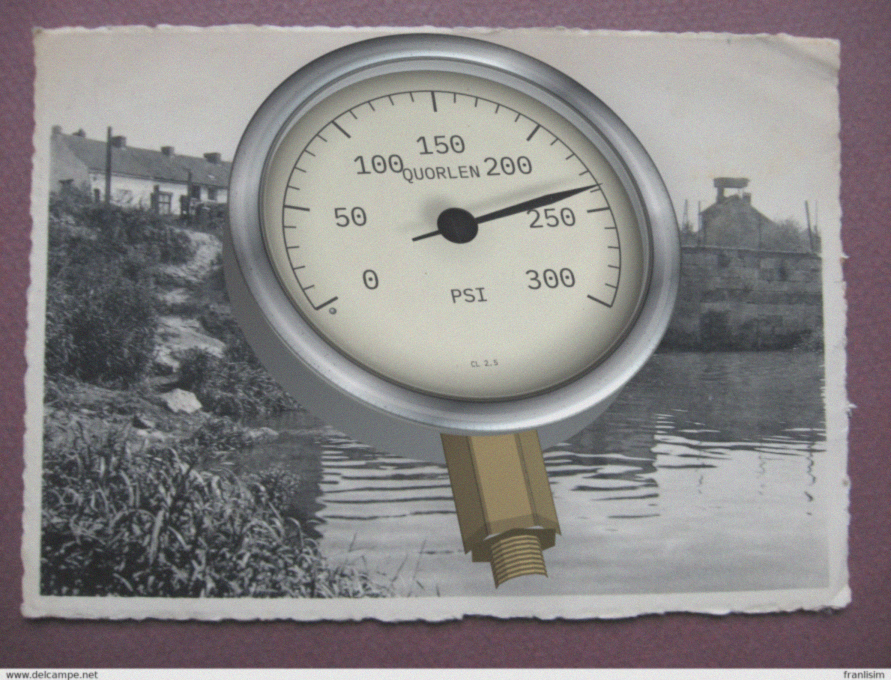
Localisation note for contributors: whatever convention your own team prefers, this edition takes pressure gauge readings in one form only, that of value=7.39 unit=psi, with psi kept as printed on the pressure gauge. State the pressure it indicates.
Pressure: value=240 unit=psi
